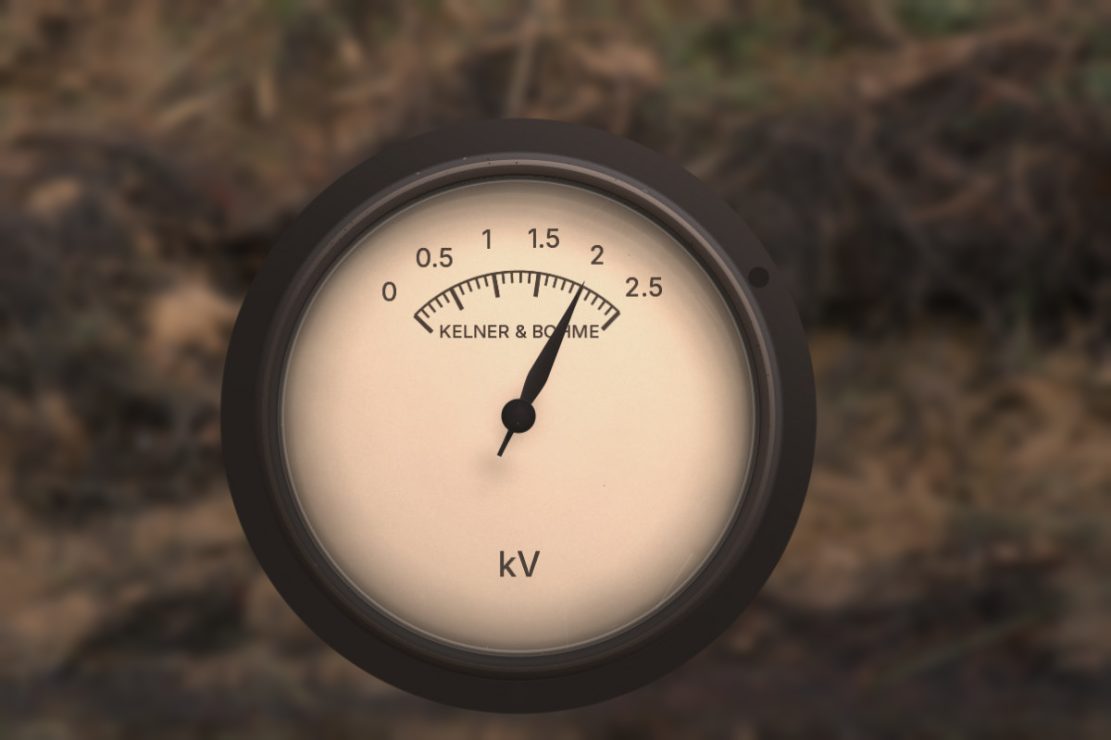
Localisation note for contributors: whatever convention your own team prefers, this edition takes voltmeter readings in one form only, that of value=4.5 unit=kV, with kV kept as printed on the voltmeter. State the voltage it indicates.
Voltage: value=2 unit=kV
